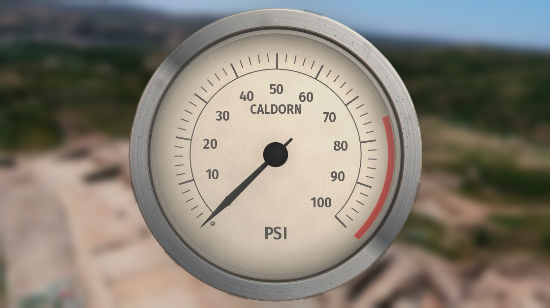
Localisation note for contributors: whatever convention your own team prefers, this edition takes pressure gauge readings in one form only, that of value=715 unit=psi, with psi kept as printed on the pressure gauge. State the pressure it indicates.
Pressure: value=0 unit=psi
